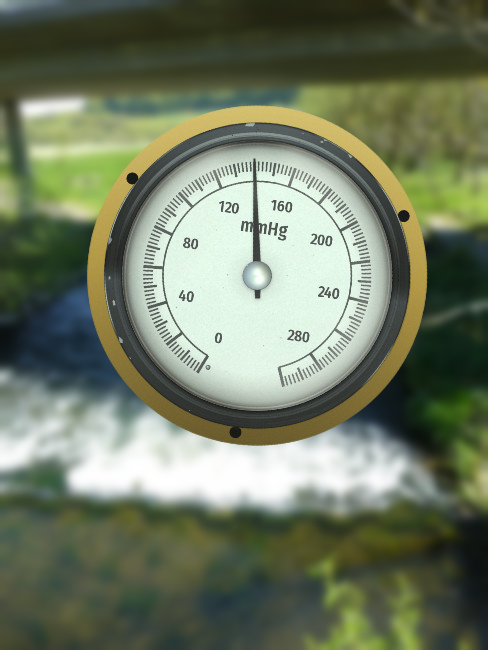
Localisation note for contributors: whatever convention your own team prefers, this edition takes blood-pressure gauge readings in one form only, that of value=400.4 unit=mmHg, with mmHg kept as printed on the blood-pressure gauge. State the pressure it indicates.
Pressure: value=140 unit=mmHg
